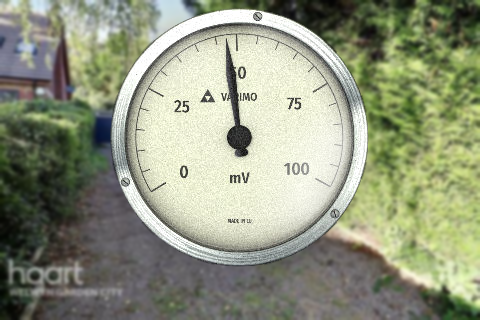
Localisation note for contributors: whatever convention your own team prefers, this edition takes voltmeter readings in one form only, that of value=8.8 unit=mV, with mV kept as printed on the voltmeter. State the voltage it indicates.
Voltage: value=47.5 unit=mV
